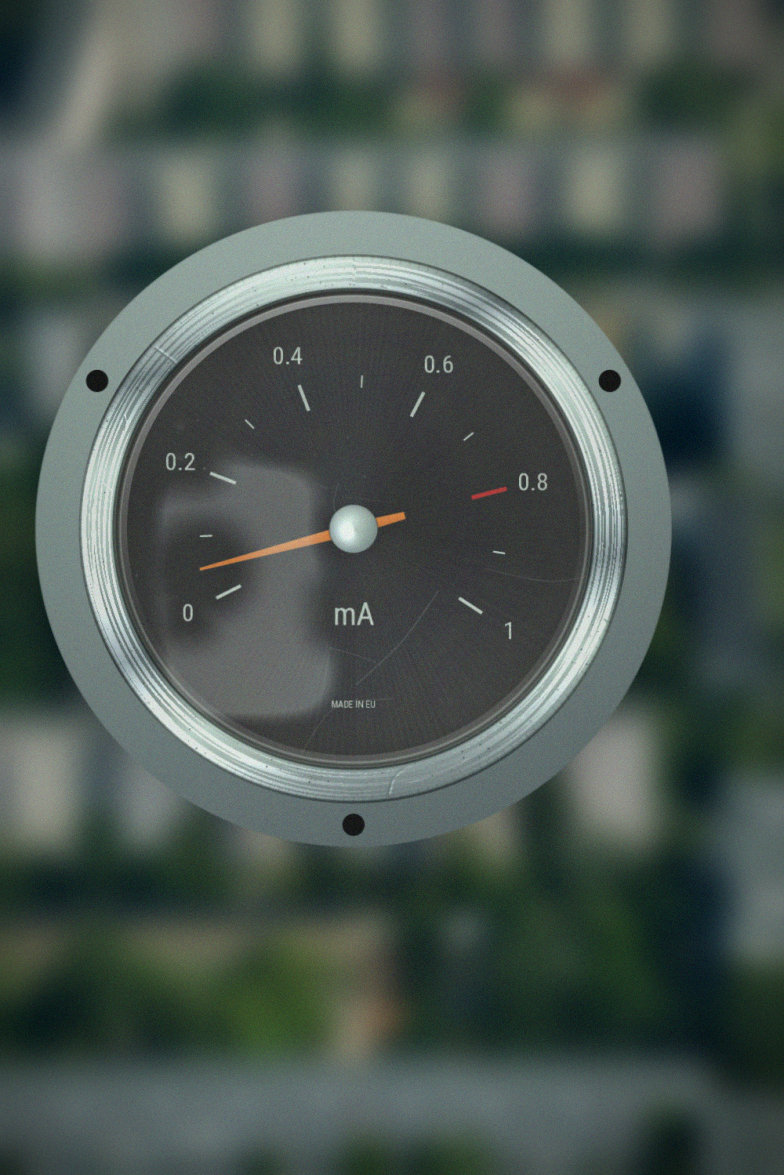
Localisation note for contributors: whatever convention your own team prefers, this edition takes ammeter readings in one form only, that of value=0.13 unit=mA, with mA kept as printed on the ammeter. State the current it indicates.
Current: value=0.05 unit=mA
